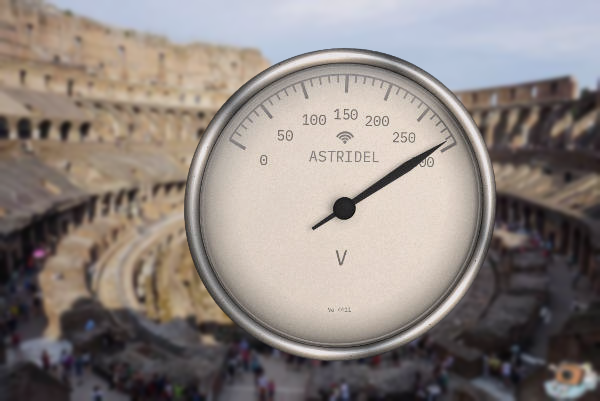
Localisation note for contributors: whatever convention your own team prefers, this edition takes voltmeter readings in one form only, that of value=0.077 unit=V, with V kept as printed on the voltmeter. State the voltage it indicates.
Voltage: value=290 unit=V
